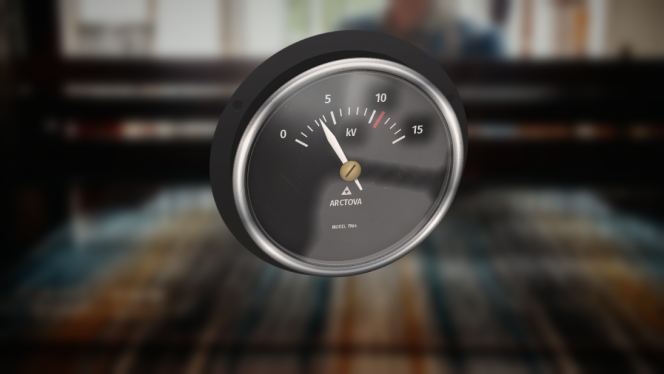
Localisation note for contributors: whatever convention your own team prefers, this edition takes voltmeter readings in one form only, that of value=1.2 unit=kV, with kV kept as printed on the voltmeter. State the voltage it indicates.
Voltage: value=3.5 unit=kV
